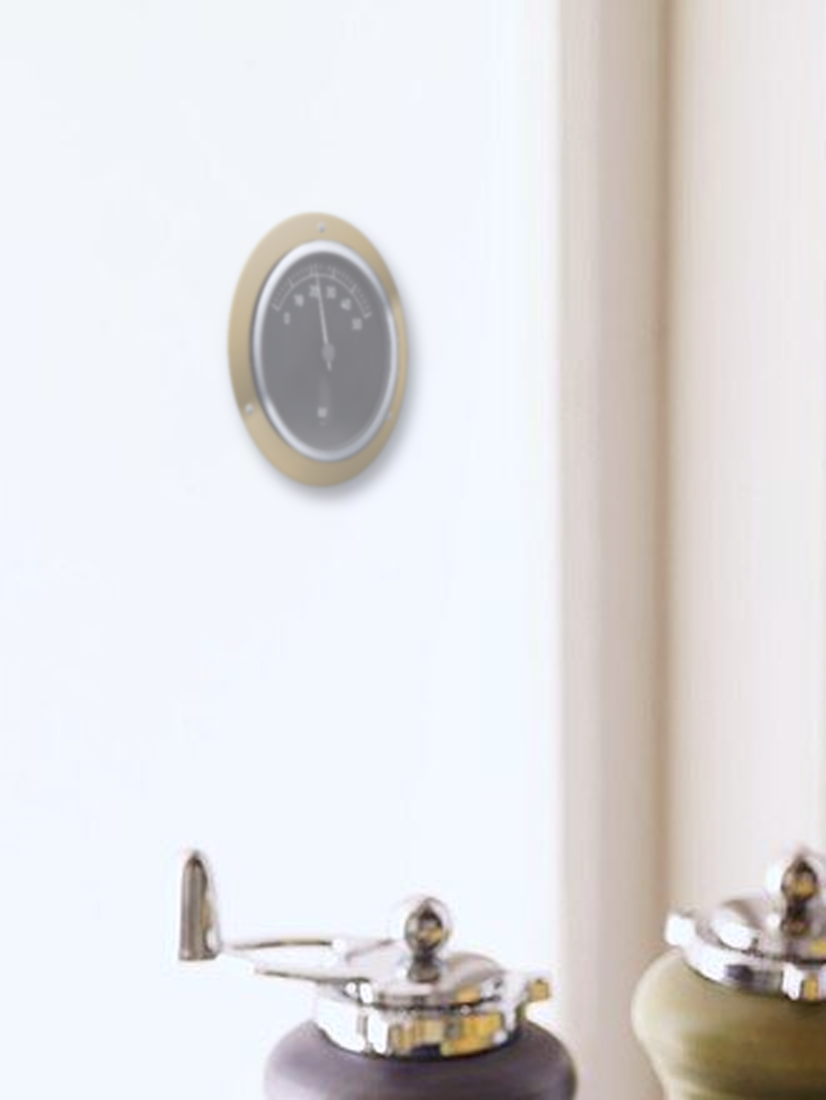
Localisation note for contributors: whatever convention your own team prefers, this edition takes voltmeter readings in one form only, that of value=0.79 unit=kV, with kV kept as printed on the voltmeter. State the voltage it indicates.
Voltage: value=20 unit=kV
